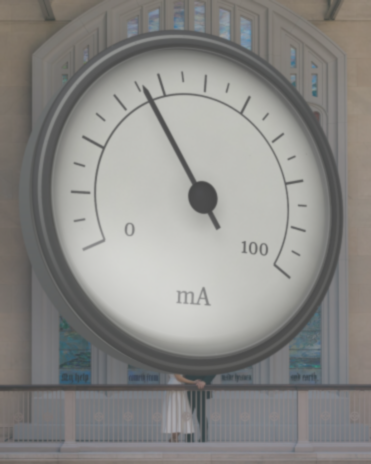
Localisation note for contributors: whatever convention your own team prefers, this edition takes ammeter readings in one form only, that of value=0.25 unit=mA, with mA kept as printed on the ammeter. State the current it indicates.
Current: value=35 unit=mA
